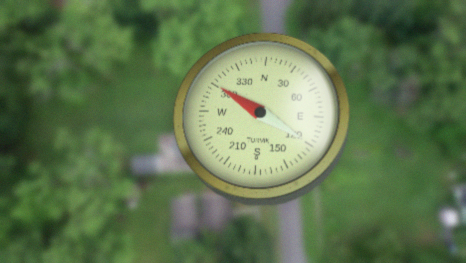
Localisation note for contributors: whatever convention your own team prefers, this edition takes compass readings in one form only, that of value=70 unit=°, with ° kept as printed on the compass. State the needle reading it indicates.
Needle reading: value=300 unit=°
